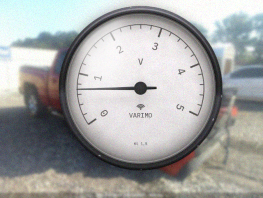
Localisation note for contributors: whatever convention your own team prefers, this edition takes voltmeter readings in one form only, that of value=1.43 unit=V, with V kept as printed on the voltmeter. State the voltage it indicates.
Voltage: value=0.7 unit=V
